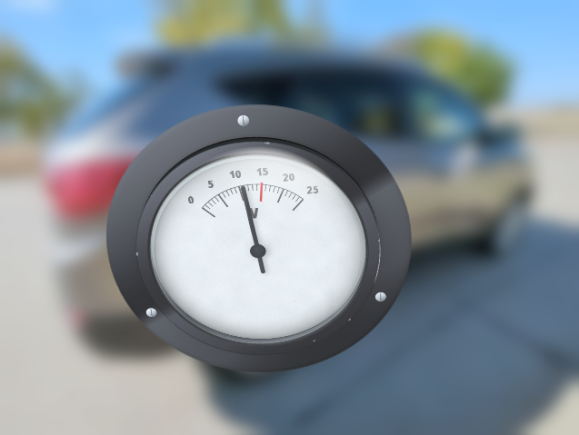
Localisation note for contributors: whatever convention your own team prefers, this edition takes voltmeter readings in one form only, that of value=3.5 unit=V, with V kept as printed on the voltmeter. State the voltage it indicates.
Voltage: value=11 unit=V
